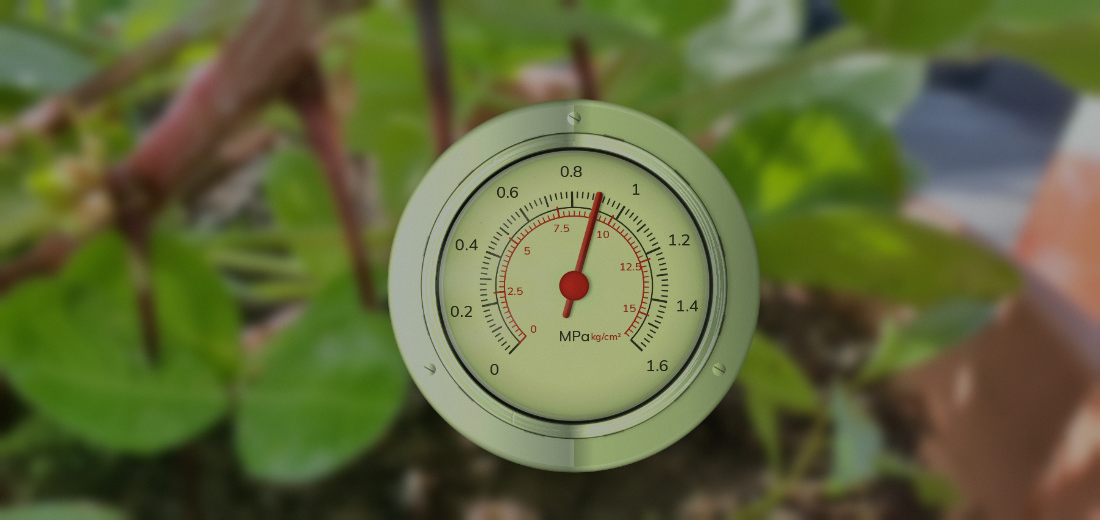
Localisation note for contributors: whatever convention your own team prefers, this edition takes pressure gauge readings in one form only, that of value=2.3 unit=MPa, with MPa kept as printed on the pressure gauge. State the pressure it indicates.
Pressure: value=0.9 unit=MPa
